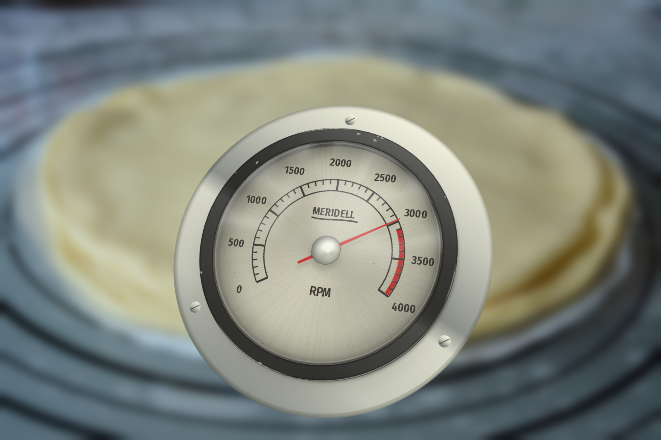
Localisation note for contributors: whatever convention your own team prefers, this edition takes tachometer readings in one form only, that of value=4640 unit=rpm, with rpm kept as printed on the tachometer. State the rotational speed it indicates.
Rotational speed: value=3000 unit=rpm
